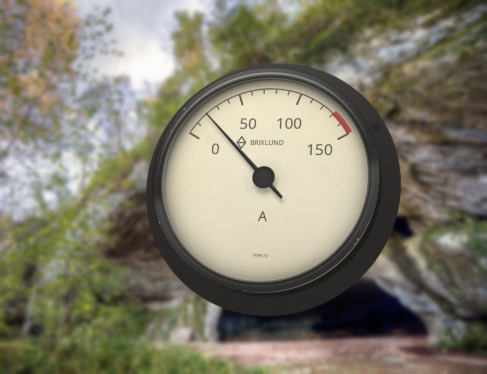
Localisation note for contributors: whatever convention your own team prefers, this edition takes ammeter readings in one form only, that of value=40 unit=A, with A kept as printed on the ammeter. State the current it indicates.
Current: value=20 unit=A
